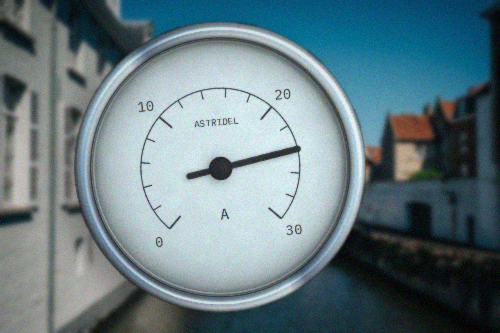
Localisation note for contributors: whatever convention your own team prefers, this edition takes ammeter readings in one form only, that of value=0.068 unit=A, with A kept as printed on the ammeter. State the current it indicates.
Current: value=24 unit=A
